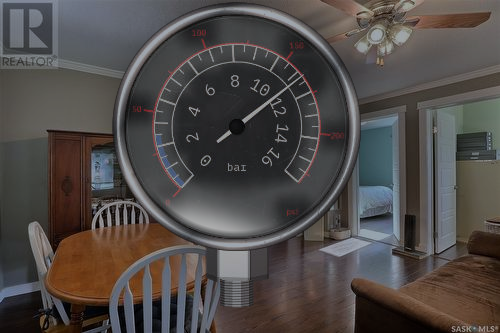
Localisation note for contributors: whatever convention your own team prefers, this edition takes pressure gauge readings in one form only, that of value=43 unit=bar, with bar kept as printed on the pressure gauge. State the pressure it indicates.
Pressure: value=11.25 unit=bar
